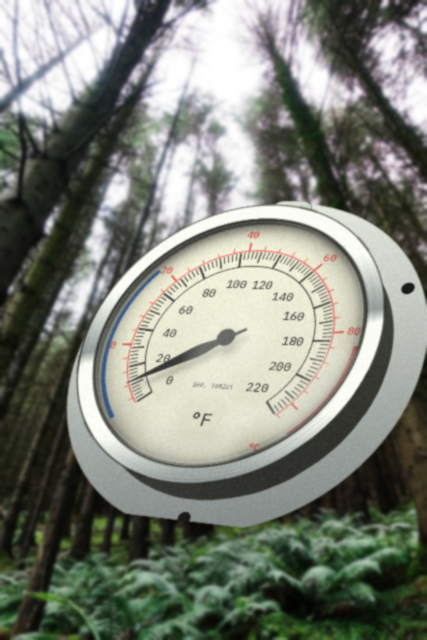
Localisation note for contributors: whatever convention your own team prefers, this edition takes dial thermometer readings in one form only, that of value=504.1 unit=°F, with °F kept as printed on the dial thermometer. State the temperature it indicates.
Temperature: value=10 unit=°F
